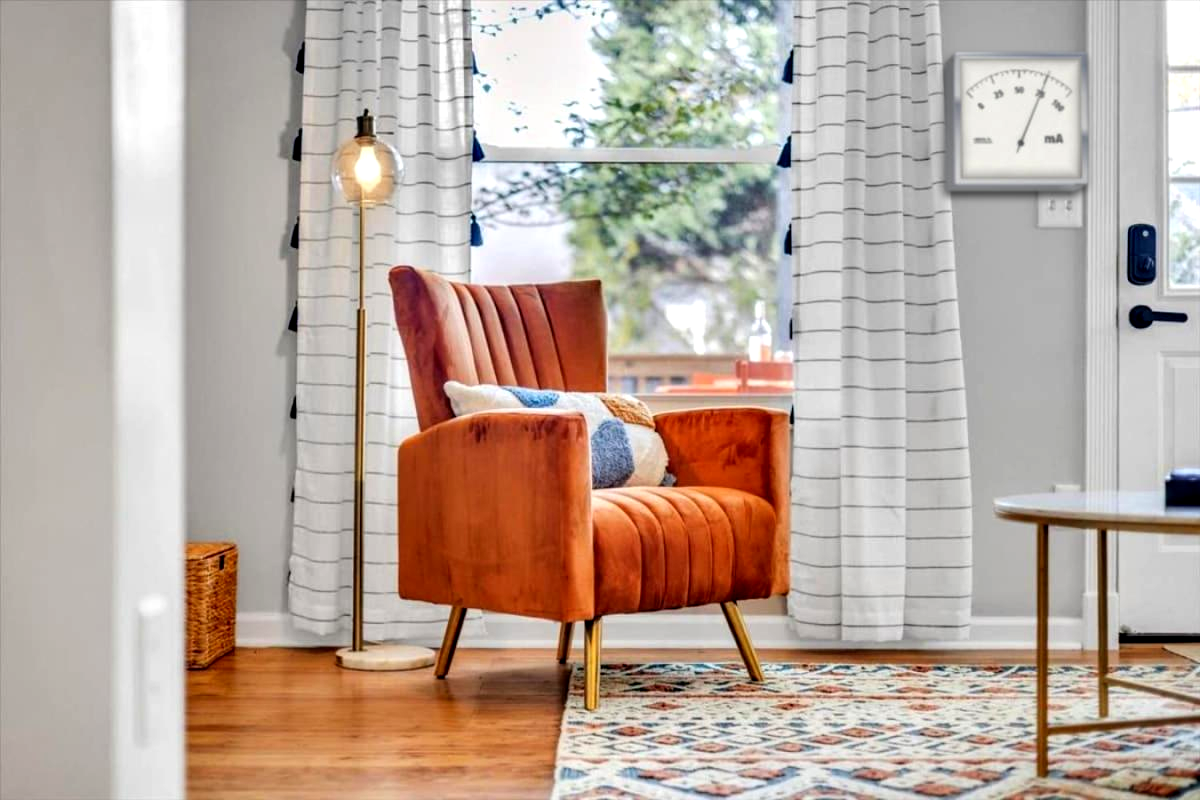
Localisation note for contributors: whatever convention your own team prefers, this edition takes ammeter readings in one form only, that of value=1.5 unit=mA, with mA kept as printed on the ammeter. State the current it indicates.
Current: value=75 unit=mA
